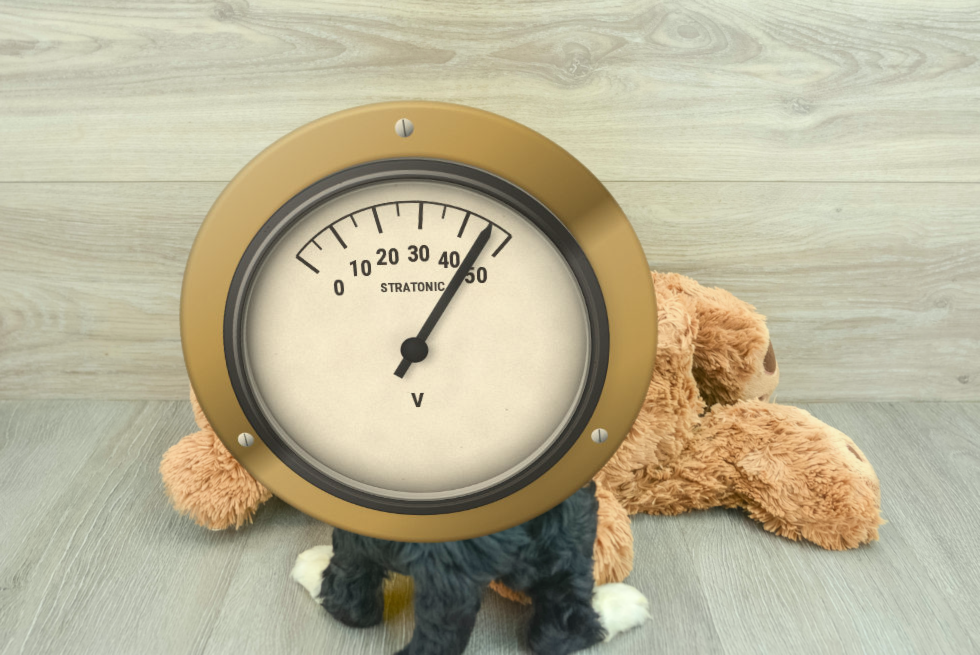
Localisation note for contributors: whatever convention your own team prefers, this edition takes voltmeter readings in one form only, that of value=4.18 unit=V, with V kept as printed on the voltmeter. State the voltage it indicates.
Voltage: value=45 unit=V
